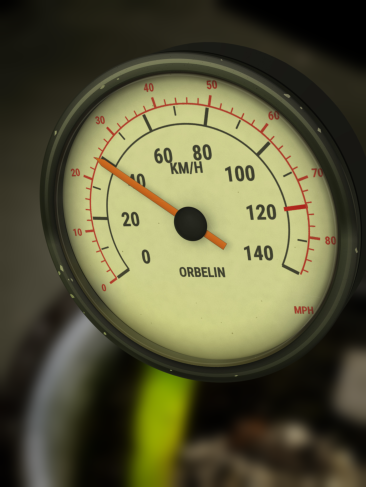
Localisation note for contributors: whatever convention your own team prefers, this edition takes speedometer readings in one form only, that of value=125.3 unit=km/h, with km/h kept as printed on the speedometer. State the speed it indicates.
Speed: value=40 unit=km/h
